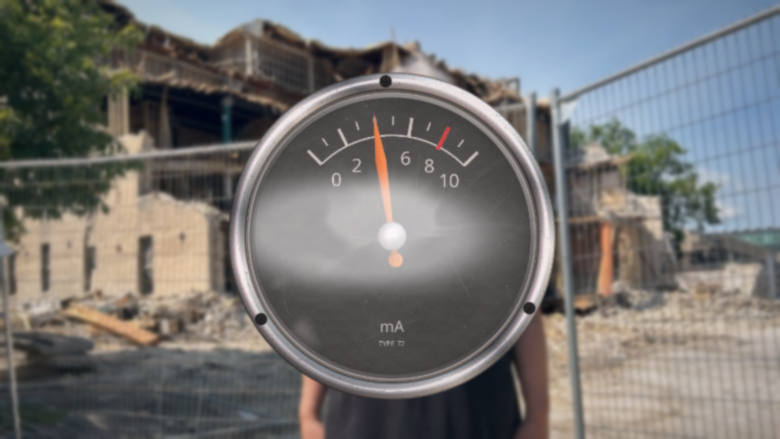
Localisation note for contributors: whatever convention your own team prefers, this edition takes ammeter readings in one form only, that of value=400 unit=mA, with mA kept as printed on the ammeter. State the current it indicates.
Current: value=4 unit=mA
